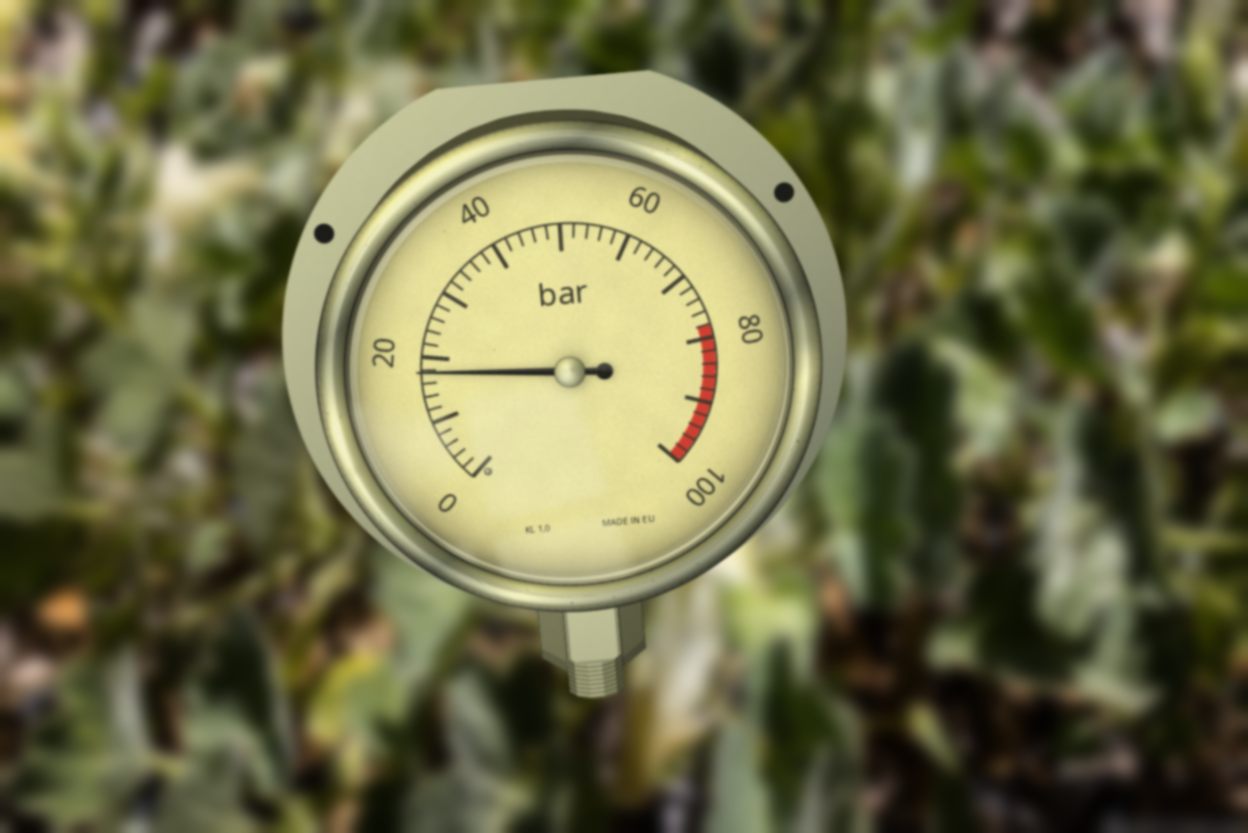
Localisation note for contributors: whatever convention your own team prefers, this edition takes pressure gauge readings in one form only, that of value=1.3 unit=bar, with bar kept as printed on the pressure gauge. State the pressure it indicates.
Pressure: value=18 unit=bar
